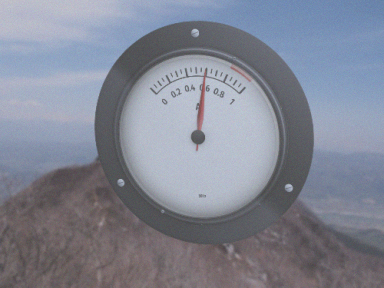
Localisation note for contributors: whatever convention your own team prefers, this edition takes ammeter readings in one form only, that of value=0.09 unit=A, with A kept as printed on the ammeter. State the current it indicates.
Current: value=0.6 unit=A
